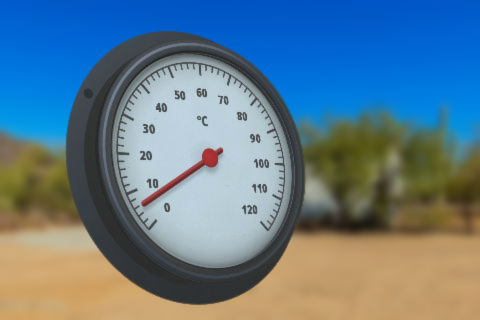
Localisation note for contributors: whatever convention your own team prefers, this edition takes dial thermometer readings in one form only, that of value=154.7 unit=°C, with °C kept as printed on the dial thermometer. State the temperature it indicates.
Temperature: value=6 unit=°C
